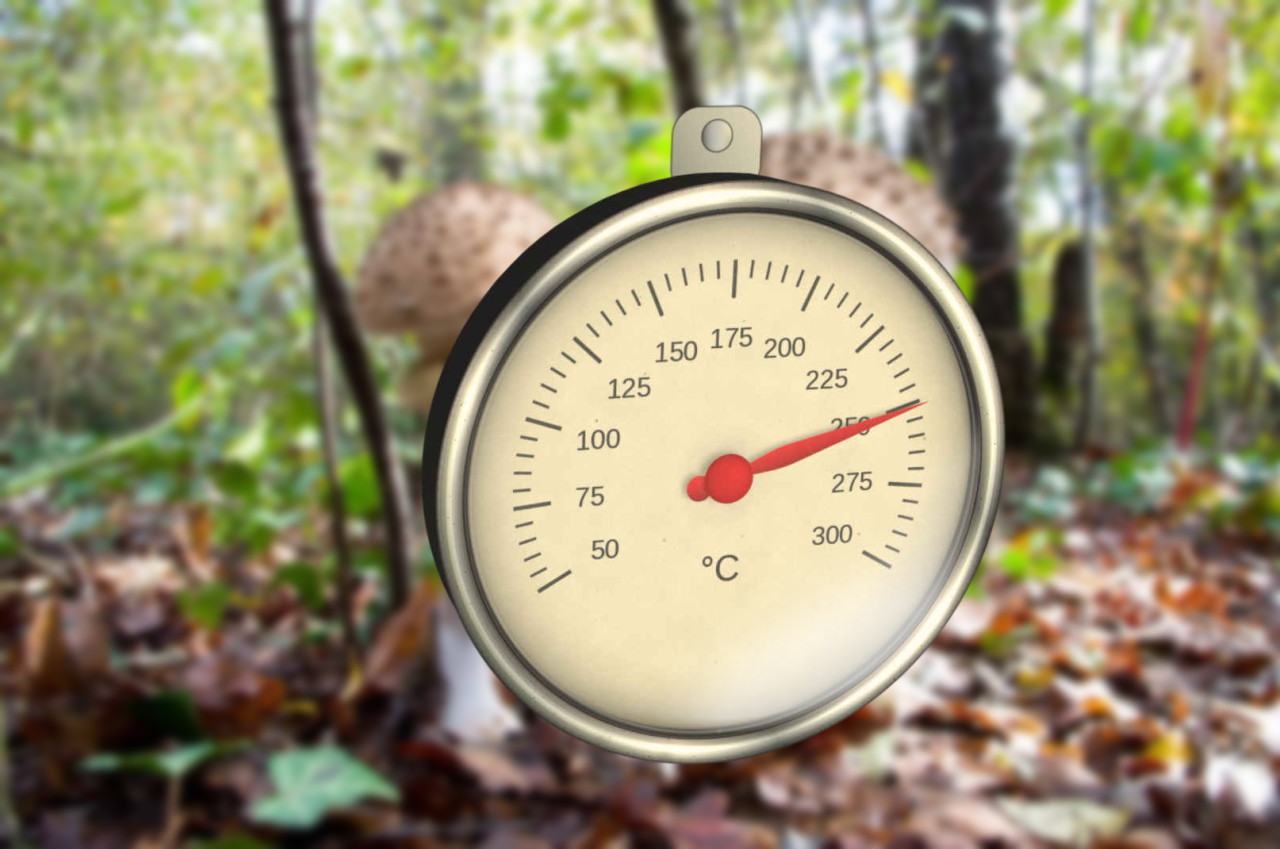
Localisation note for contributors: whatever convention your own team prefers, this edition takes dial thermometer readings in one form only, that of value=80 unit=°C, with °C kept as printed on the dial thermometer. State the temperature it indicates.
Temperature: value=250 unit=°C
